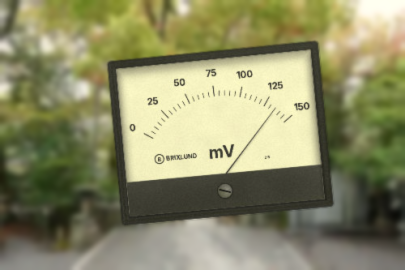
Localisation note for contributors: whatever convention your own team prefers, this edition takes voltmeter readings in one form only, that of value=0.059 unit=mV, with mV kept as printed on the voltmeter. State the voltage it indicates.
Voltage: value=135 unit=mV
